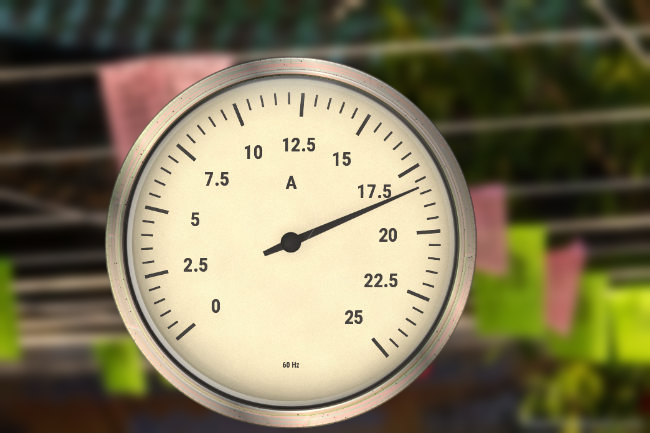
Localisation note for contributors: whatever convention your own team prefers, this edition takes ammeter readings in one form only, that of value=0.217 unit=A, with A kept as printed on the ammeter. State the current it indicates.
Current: value=18.25 unit=A
